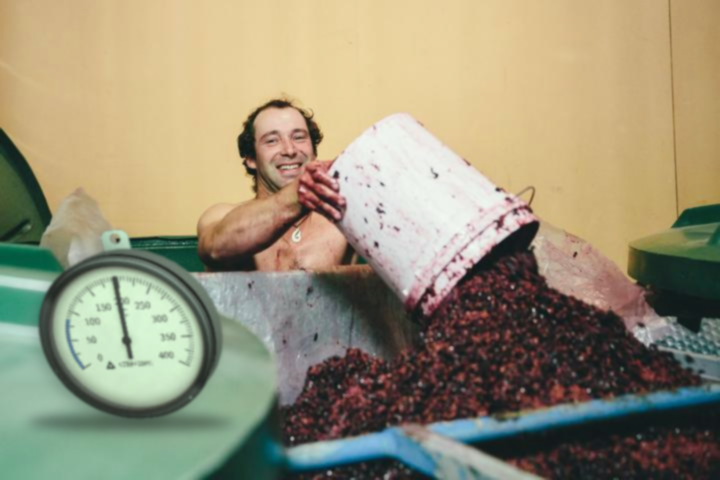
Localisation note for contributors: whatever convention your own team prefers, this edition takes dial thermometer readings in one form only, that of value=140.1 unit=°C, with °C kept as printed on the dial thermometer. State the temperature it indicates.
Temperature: value=200 unit=°C
